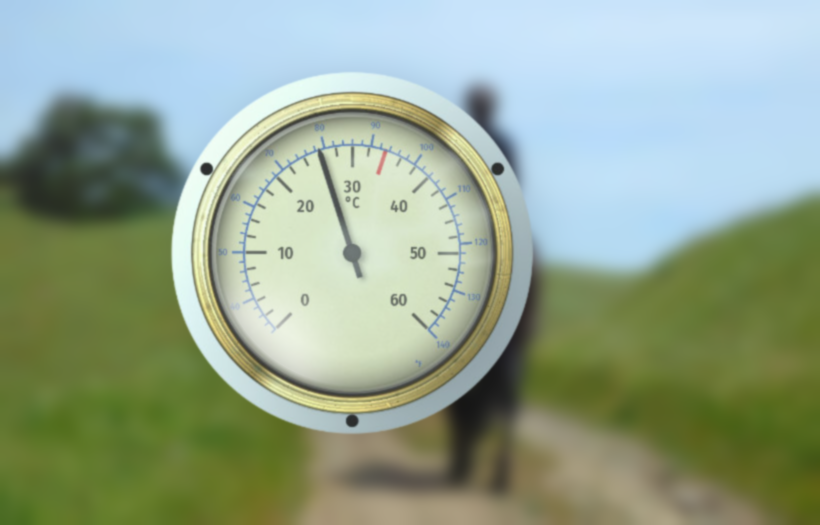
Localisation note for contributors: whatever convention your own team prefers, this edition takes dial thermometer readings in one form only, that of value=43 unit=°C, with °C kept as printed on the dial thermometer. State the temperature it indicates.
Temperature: value=26 unit=°C
